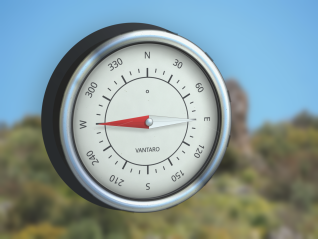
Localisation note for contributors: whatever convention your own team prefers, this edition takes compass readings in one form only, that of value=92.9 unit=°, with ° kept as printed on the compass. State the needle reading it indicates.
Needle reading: value=270 unit=°
